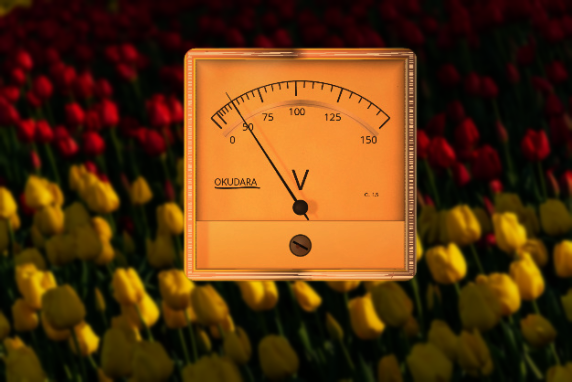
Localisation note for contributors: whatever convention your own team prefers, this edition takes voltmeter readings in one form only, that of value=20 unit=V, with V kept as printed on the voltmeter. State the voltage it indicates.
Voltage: value=50 unit=V
